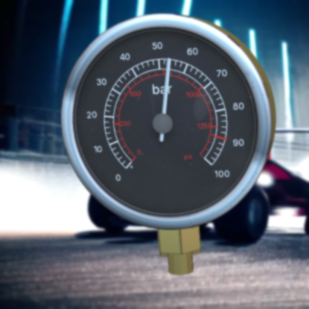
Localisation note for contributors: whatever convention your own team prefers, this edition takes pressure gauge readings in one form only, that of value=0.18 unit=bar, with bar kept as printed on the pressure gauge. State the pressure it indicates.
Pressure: value=54 unit=bar
